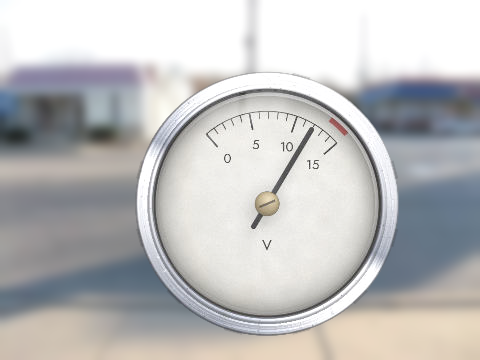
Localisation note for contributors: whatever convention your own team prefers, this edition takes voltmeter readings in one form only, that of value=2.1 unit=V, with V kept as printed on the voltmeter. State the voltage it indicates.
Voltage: value=12 unit=V
